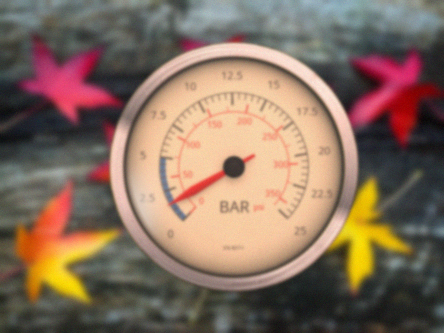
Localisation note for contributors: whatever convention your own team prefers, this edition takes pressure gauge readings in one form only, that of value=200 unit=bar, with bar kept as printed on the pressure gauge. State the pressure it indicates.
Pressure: value=1.5 unit=bar
